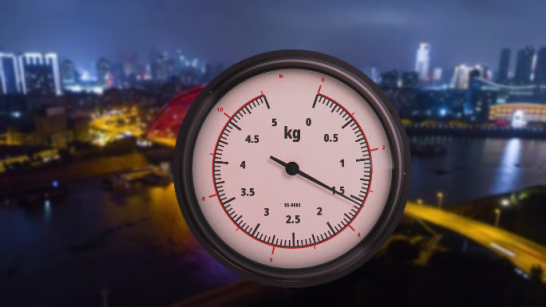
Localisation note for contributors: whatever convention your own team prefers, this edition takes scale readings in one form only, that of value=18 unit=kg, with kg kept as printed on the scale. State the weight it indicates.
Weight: value=1.55 unit=kg
